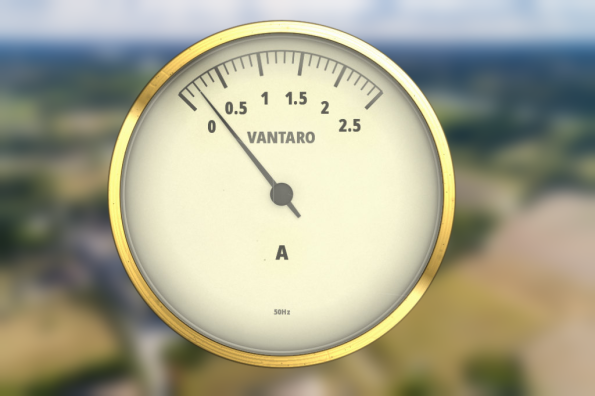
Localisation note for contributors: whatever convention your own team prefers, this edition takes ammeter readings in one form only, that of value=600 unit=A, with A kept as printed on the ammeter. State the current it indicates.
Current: value=0.2 unit=A
